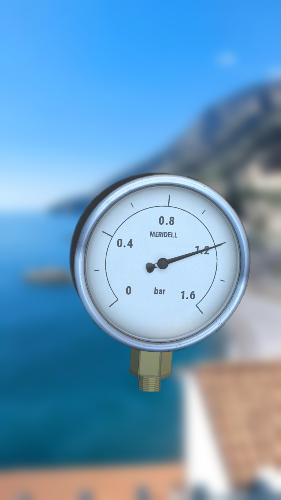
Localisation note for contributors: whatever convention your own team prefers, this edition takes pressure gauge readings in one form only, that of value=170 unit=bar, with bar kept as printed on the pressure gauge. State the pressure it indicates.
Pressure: value=1.2 unit=bar
